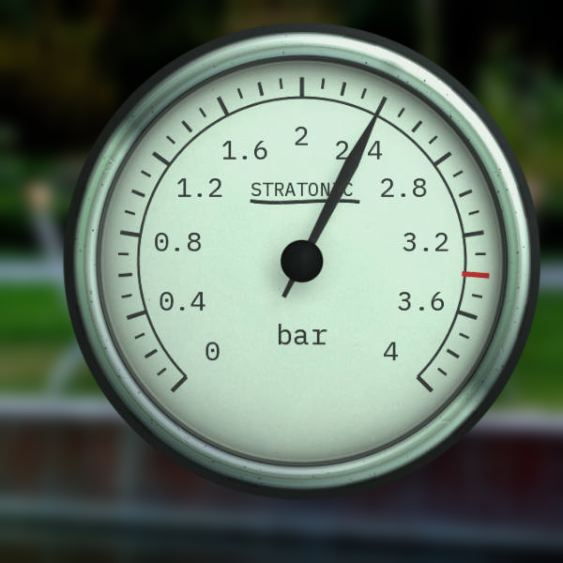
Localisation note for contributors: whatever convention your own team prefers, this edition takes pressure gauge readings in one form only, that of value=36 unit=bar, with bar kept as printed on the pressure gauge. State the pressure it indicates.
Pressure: value=2.4 unit=bar
